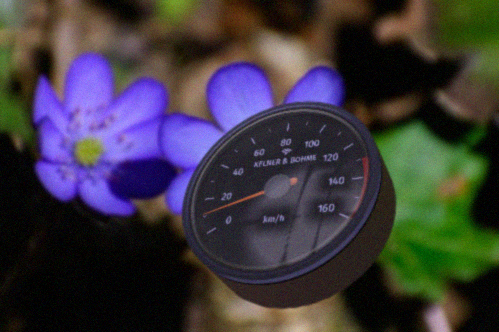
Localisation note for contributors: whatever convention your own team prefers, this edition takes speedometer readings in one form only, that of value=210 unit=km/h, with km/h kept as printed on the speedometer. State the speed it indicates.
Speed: value=10 unit=km/h
